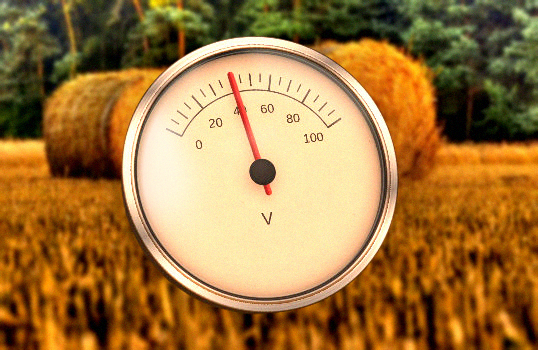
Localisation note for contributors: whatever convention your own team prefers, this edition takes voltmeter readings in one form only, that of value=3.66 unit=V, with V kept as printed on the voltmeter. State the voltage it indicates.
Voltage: value=40 unit=V
